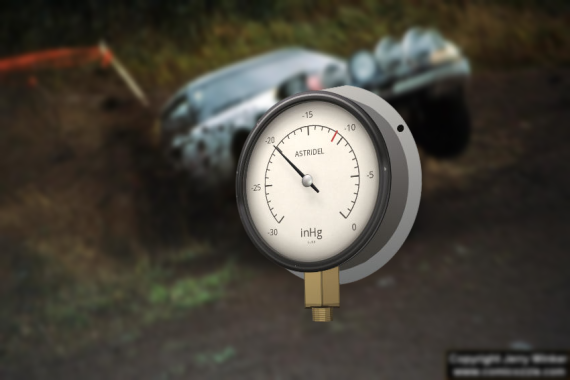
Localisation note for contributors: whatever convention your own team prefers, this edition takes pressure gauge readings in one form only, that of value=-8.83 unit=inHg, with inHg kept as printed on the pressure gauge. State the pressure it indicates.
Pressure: value=-20 unit=inHg
